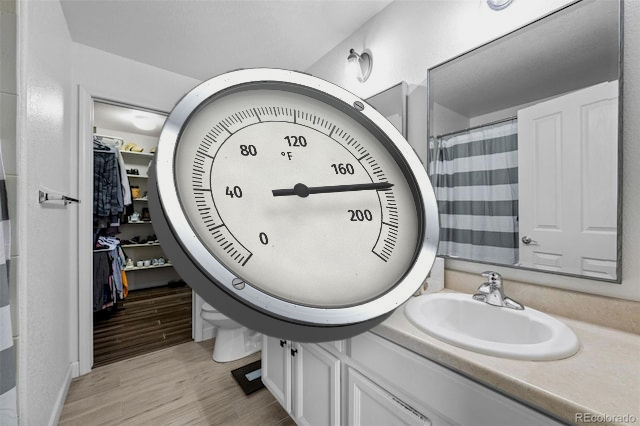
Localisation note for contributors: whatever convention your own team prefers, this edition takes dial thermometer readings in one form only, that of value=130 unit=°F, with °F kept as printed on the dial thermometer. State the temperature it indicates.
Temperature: value=180 unit=°F
